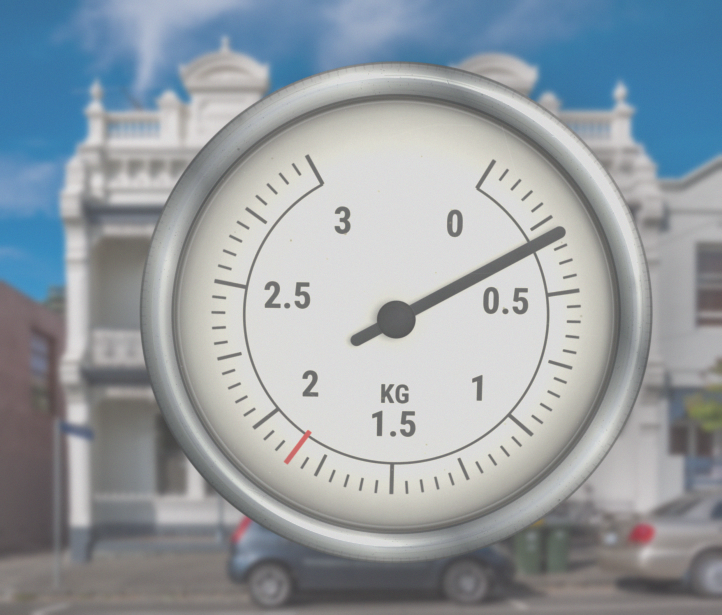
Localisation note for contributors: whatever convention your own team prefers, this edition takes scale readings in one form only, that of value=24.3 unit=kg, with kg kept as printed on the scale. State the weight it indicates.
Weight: value=0.3 unit=kg
